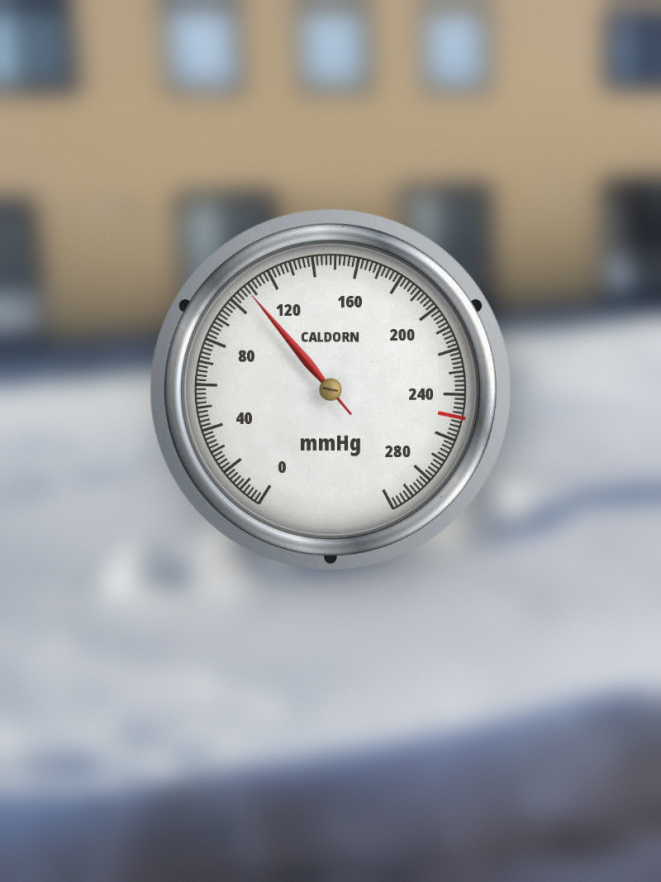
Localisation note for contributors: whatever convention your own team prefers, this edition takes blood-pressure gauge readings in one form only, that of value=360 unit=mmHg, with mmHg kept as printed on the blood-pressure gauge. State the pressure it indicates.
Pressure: value=108 unit=mmHg
